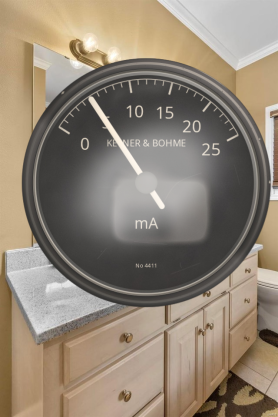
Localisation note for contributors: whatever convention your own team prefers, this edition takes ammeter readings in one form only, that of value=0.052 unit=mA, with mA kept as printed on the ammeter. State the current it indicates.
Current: value=5 unit=mA
